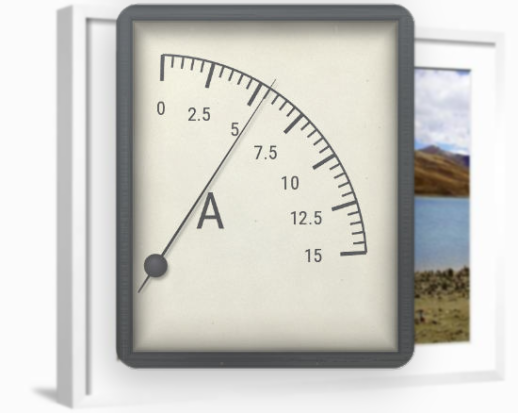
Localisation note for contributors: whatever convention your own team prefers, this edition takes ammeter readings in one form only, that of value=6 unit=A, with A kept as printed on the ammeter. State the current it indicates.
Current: value=5.5 unit=A
